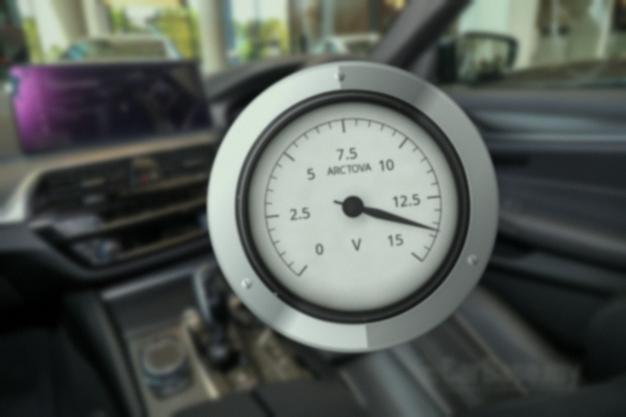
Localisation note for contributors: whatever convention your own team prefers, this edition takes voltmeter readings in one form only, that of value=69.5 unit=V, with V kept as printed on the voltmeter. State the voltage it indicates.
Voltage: value=13.75 unit=V
